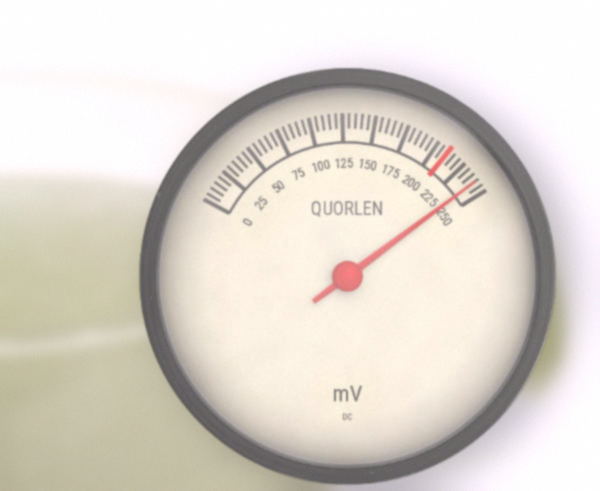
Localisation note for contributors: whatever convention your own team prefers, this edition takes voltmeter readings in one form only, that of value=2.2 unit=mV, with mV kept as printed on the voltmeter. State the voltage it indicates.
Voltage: value=240 unit=mV
